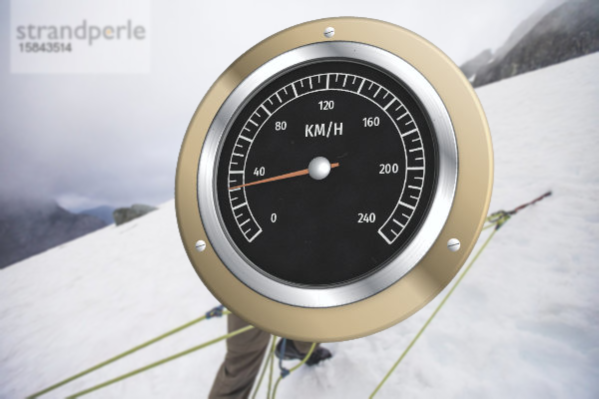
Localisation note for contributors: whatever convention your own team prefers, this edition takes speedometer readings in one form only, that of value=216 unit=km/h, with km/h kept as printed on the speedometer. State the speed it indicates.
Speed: value=30 unit=km/h
